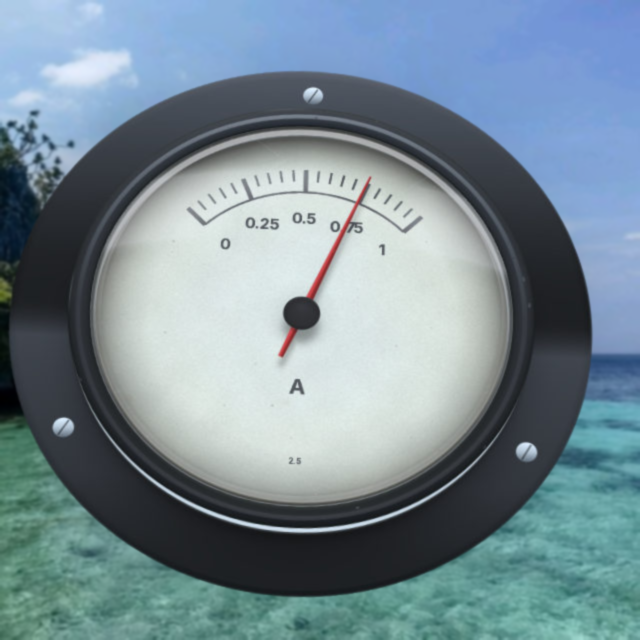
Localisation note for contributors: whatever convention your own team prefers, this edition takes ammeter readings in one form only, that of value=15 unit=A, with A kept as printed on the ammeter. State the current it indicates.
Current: value=0.75 unit=A
